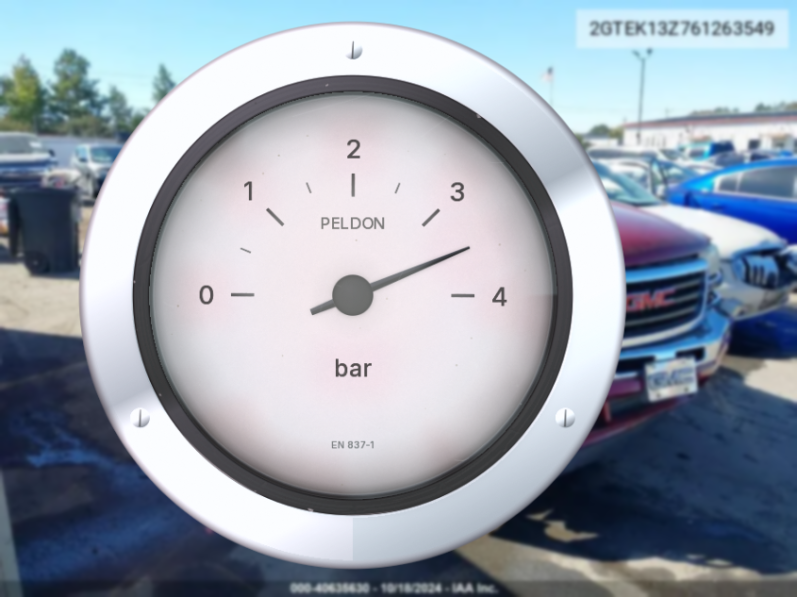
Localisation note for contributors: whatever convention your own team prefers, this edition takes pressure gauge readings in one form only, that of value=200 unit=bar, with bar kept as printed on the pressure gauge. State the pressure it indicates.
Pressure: value=3.5 unit=bar
